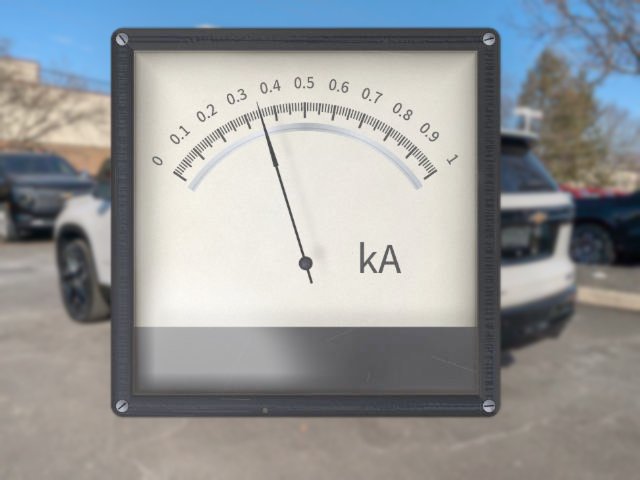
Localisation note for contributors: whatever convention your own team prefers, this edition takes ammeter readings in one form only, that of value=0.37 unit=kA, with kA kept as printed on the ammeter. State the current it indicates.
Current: value=0.35 unit=kA
